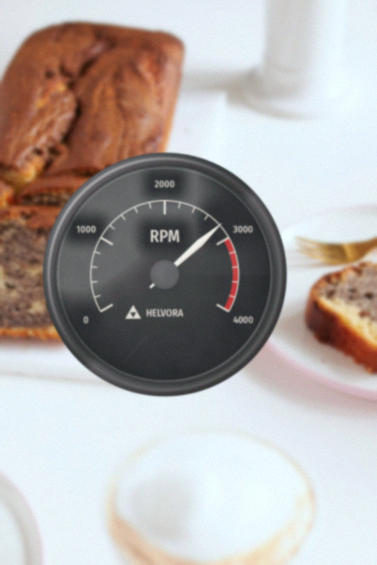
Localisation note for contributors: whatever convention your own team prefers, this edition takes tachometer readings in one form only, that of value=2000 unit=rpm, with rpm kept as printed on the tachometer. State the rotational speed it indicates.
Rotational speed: value=2800 unit=rpm
